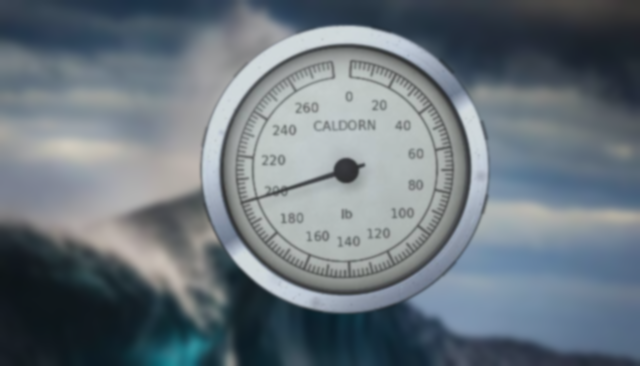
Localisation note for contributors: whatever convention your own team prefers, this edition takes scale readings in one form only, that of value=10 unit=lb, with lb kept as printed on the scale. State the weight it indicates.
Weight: value=200 unit=lb
